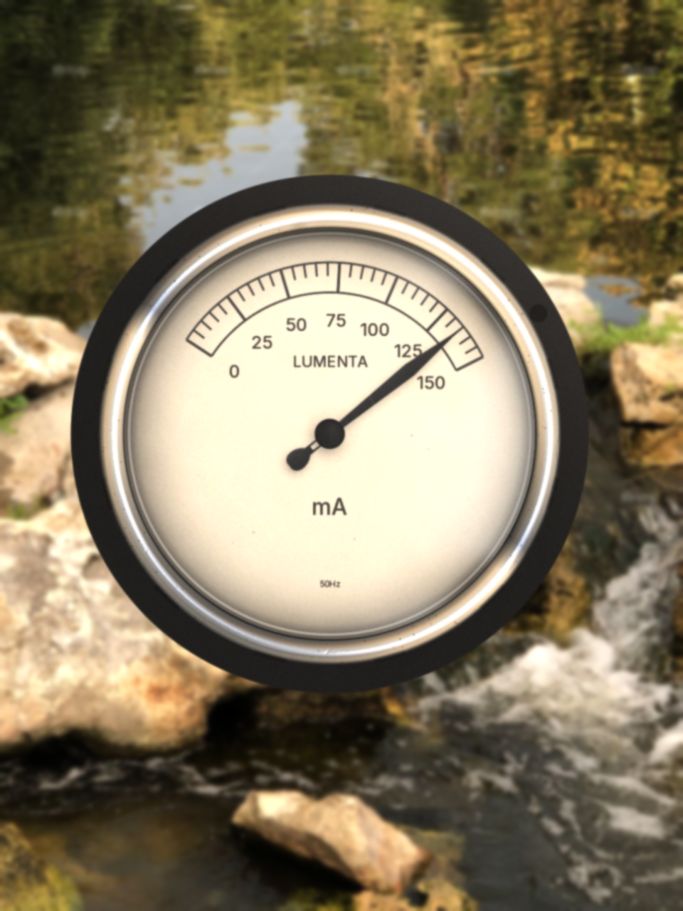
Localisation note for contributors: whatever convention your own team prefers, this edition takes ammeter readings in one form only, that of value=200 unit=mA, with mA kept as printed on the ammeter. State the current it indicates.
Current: value=135 unit=mA
